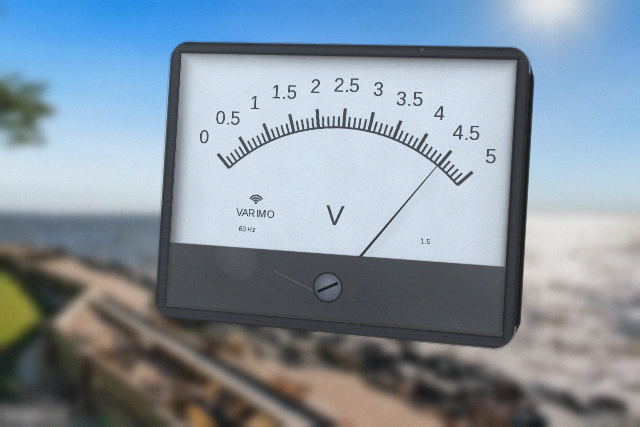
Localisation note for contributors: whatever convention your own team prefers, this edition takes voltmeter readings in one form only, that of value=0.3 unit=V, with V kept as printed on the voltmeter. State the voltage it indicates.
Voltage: value=4.5 unit=V
